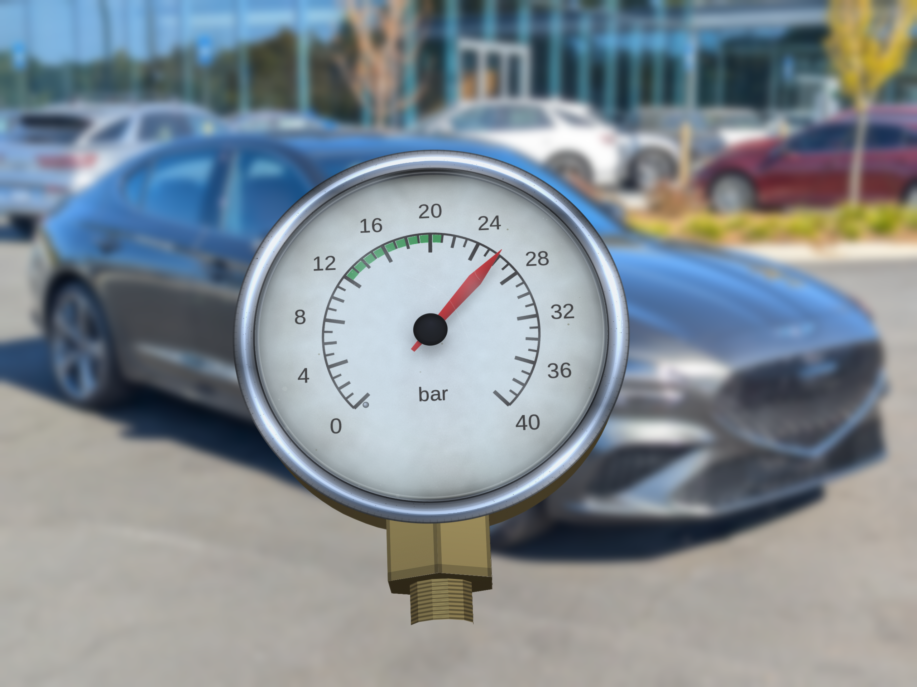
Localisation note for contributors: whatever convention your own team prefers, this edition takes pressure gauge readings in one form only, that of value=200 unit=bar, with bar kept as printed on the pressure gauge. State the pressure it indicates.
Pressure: value=26 unit=bar
